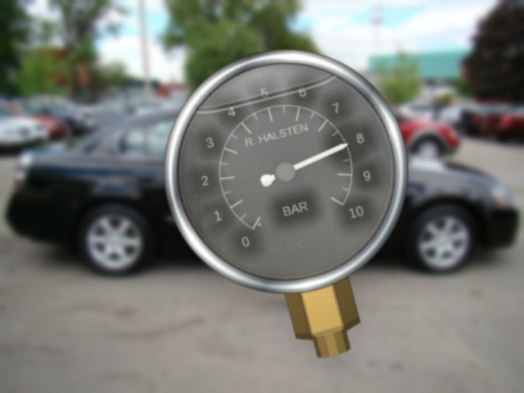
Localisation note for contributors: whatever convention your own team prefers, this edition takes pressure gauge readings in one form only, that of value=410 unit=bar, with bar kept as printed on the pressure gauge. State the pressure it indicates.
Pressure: value=8 unit=bar
